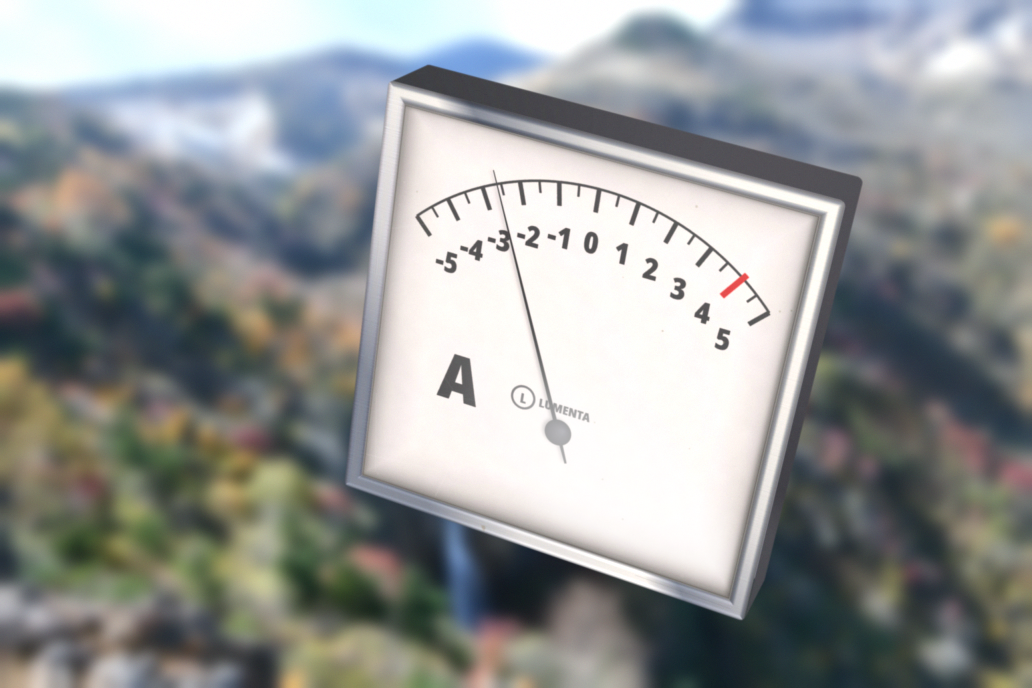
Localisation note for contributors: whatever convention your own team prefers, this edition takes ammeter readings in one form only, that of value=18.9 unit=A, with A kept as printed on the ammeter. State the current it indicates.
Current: value=-2.5 unit=A
